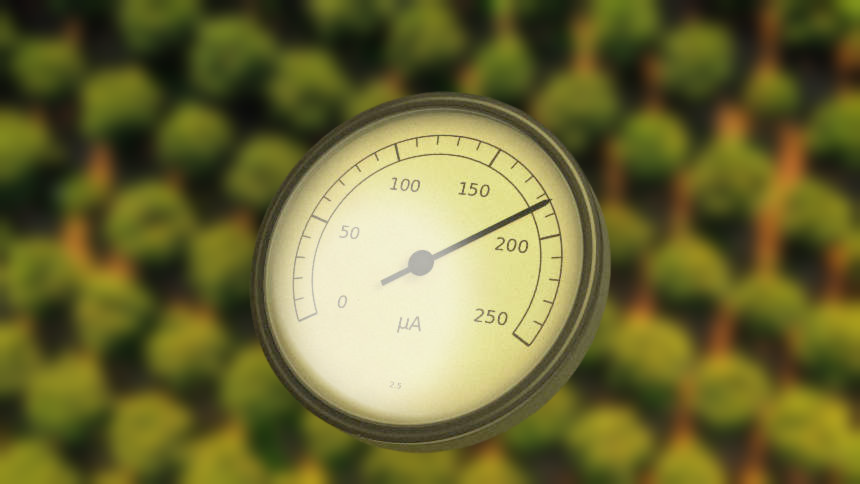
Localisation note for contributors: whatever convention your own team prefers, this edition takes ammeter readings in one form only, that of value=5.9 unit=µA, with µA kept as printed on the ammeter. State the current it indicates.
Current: value=185 unit=µA
